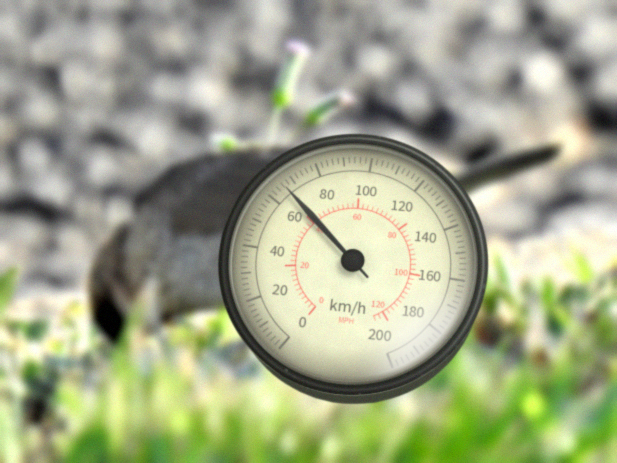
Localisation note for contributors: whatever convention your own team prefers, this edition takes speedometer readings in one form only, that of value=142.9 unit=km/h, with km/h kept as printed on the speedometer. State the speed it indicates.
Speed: value=66 unit=km/h
